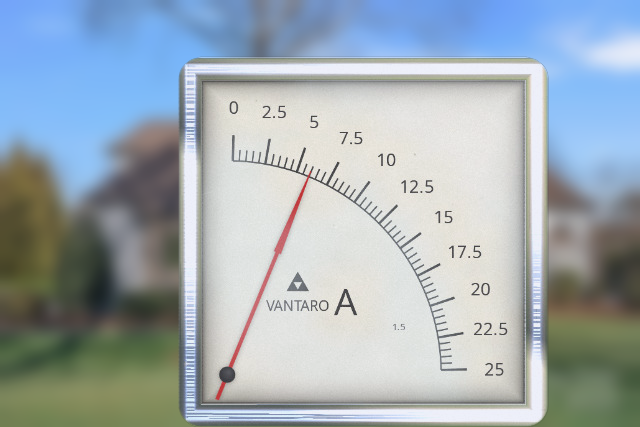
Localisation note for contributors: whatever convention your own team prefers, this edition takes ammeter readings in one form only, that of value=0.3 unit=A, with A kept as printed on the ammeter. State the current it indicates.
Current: value=6 unit=A
